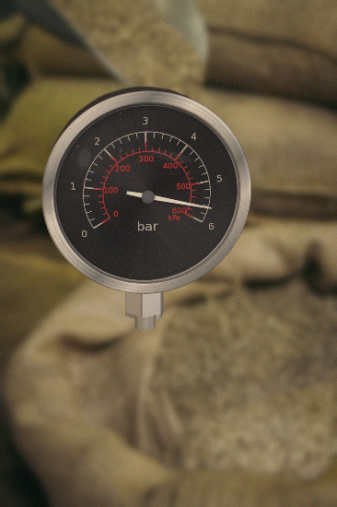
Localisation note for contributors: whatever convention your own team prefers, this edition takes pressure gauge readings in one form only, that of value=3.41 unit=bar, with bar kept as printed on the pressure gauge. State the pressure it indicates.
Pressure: value=5.6 unit=bar
